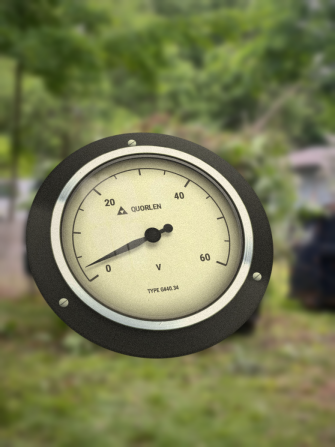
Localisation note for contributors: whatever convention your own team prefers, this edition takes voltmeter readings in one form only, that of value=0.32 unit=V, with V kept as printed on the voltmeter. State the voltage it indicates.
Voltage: value=2.5 unit=V
